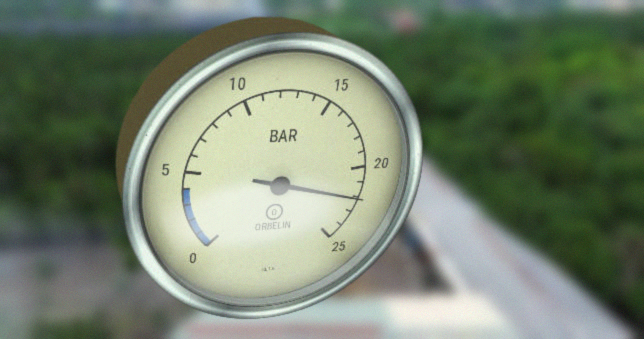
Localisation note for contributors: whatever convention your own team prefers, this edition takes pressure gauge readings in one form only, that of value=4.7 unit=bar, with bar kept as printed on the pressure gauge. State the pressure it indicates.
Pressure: value=22 unit=bar
